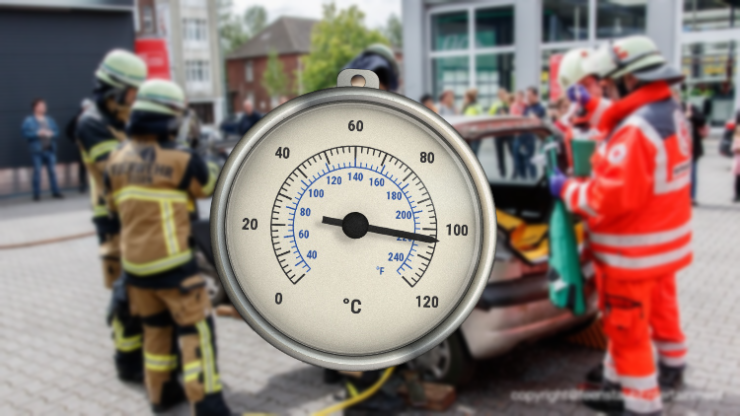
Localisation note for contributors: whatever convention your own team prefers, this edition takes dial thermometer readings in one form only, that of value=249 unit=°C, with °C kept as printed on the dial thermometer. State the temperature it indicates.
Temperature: value=104 unit=°C
